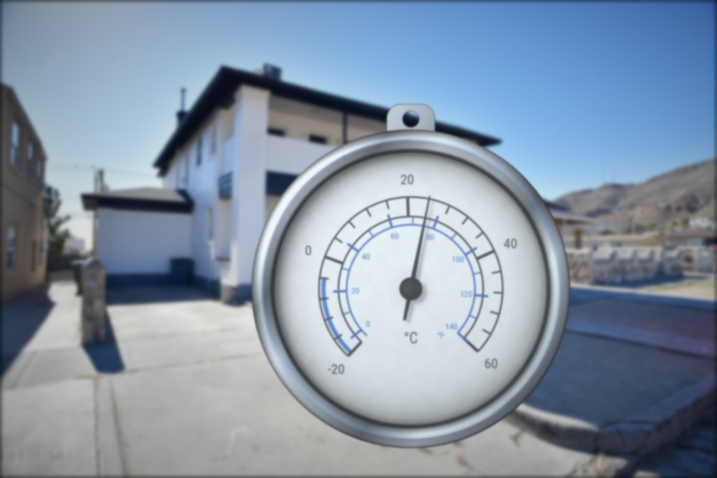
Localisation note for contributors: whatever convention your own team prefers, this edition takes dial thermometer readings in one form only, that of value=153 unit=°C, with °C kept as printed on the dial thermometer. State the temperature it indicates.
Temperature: value=24 unit=°C
